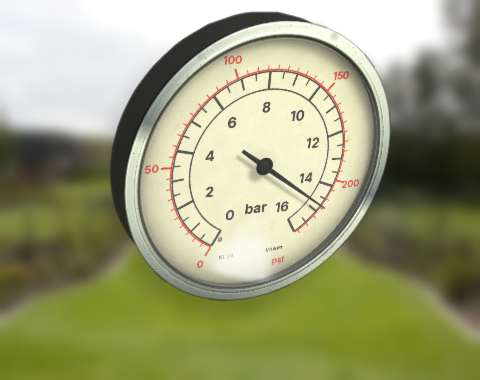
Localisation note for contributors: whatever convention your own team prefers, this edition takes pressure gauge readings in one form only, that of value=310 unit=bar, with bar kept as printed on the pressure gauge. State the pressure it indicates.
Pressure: value=14.75 unit=bar
